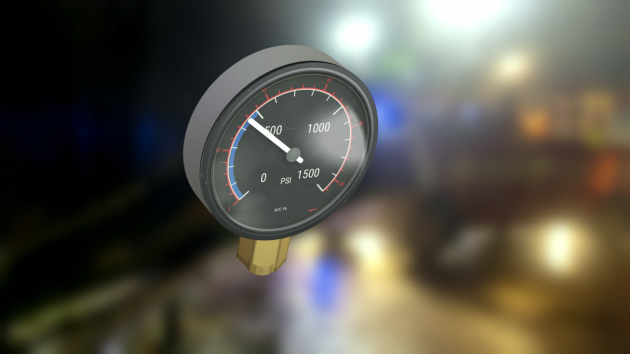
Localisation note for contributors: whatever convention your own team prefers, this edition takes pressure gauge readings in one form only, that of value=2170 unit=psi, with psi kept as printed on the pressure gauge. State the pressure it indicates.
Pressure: value=450 unit=psi
